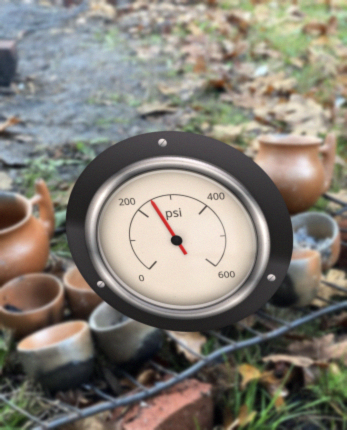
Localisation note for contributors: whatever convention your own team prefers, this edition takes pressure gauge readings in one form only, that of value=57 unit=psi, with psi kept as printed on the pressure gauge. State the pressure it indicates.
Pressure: value=250 unit=psi
